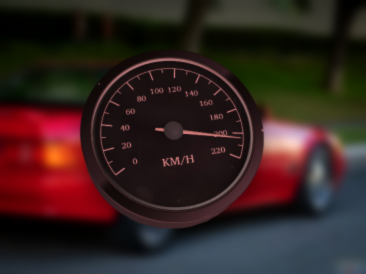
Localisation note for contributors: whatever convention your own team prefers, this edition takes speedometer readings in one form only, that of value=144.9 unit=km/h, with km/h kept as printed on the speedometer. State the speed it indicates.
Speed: value=205 unit=km/h
